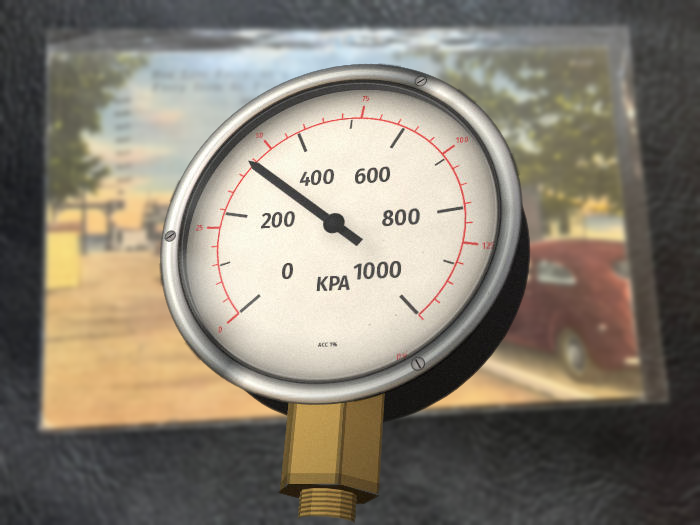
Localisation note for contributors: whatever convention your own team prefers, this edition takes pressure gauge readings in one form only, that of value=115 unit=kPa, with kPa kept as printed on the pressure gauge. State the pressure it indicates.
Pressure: value=300 unit=kPa
